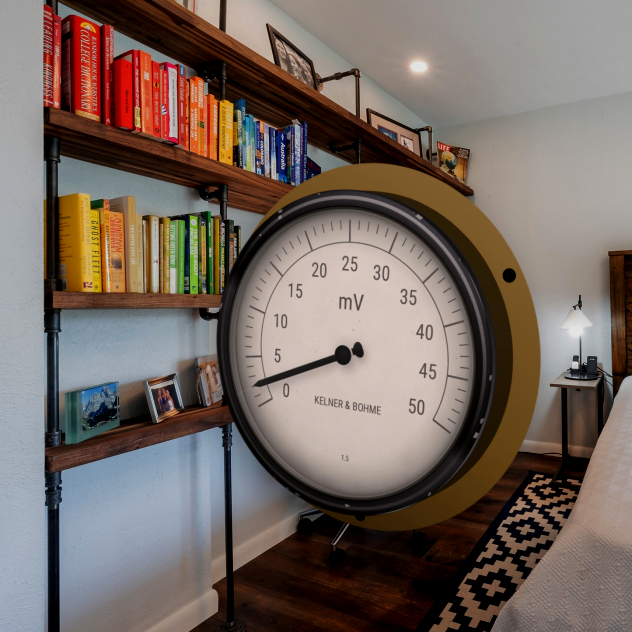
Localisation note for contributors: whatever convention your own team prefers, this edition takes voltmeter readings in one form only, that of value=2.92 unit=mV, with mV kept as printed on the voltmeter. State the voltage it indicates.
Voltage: value=2 unit=mV
